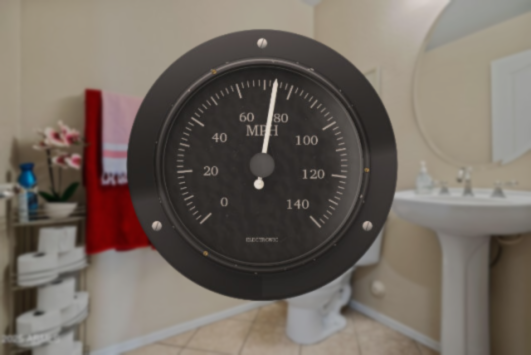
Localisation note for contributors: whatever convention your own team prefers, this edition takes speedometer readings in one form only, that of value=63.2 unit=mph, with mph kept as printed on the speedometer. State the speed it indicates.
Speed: value=74 unit=mph
